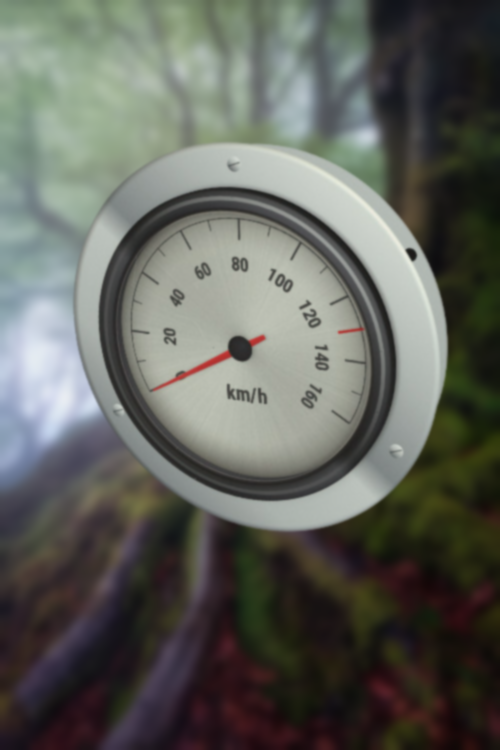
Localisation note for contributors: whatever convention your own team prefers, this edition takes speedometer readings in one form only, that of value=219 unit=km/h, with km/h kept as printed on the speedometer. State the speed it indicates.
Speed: value=0 unit=km/h
